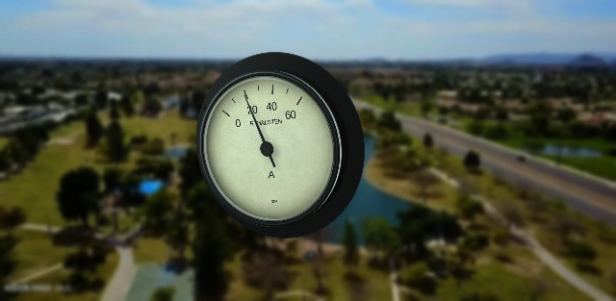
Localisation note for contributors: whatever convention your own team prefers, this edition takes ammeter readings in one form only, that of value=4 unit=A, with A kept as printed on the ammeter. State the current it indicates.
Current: value=20 unit=A
